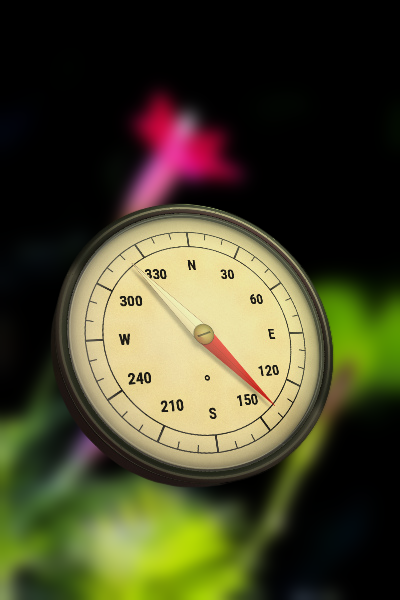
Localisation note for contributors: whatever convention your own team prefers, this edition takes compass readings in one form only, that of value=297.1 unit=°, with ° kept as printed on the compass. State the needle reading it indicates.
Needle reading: value=140 unit=°
